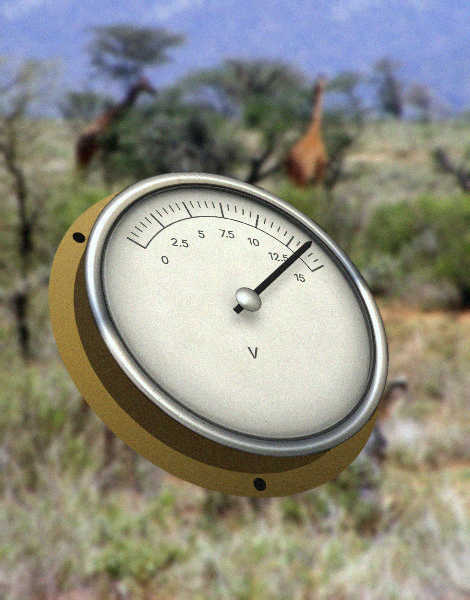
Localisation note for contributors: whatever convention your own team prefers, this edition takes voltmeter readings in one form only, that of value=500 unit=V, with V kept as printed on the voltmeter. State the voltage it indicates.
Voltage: value=13.5 unit=V
